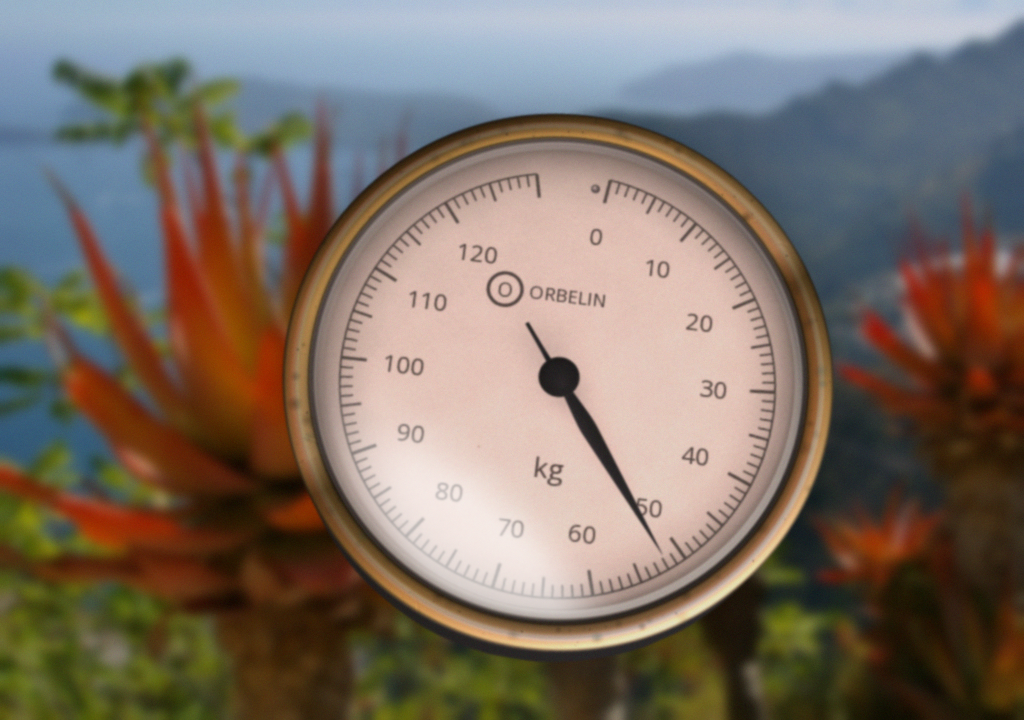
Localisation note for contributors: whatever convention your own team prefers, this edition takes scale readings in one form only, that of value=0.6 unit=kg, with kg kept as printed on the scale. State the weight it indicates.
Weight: value=52 unit=kg
